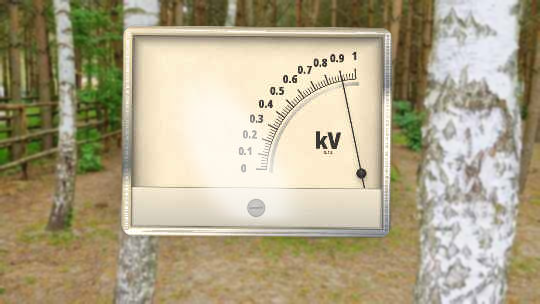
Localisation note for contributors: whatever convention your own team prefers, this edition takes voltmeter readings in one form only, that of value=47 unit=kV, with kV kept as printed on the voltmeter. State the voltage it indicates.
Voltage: value=0.9 unit=kV
